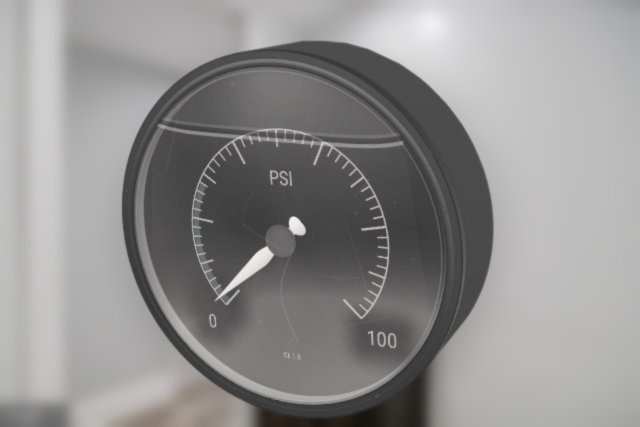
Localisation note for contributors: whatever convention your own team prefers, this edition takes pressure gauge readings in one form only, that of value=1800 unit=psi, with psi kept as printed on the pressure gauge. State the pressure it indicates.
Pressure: value=2 unit=psi
